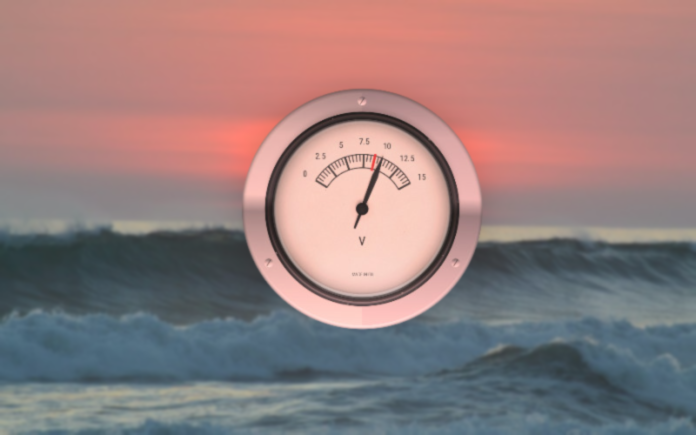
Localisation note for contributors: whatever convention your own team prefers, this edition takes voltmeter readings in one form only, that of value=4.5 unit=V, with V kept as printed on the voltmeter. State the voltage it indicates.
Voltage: value=10 unit=V
